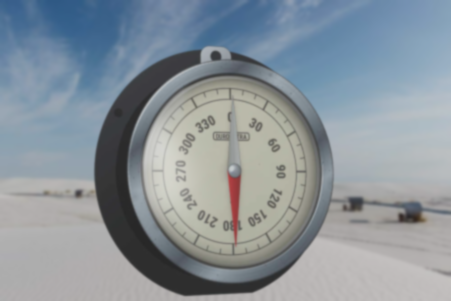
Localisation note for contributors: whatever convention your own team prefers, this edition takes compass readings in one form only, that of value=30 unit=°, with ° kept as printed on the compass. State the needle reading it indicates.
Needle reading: value=180 unit=°
